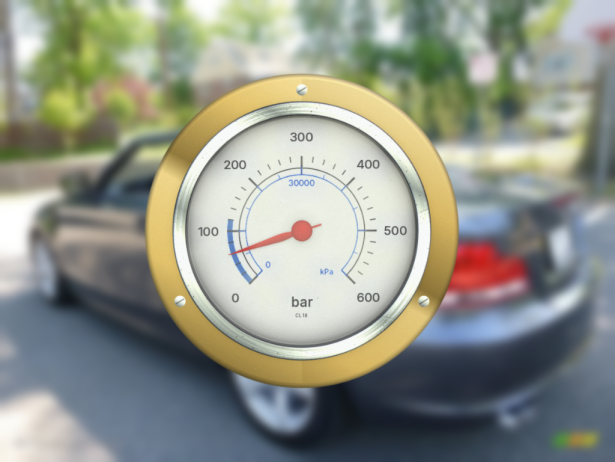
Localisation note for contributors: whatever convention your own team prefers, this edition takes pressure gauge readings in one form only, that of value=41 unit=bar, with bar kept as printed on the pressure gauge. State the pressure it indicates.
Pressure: value=60 unit=bar
